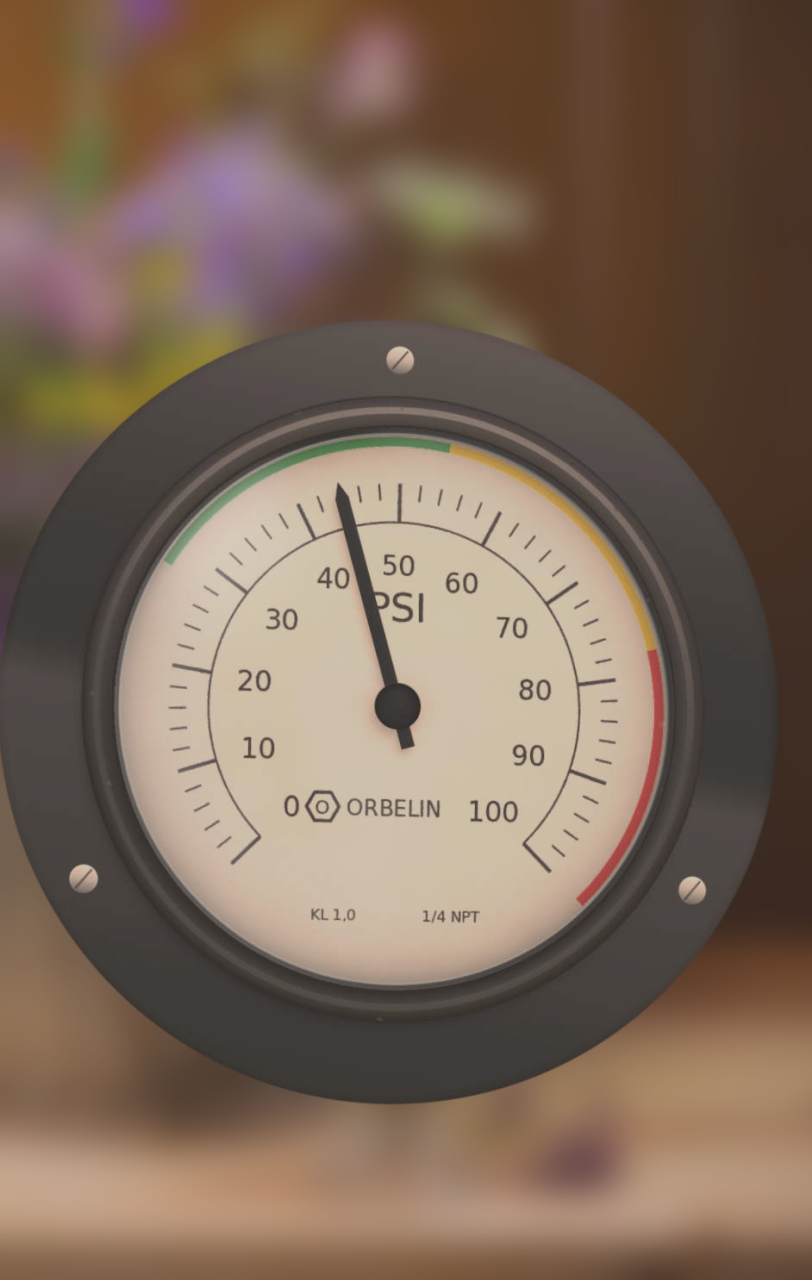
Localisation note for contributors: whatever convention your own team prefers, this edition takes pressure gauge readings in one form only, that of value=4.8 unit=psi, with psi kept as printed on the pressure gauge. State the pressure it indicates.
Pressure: value=44 unit=psi
